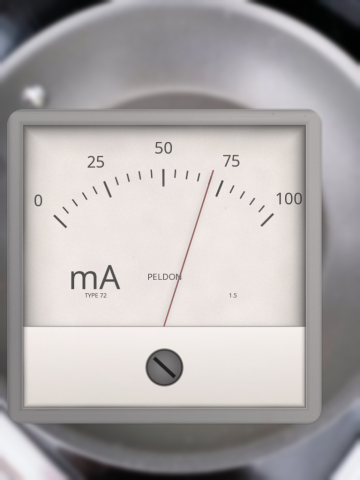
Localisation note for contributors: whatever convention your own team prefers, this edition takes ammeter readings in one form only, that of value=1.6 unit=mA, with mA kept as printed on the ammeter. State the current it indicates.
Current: value=70 unit=mA
